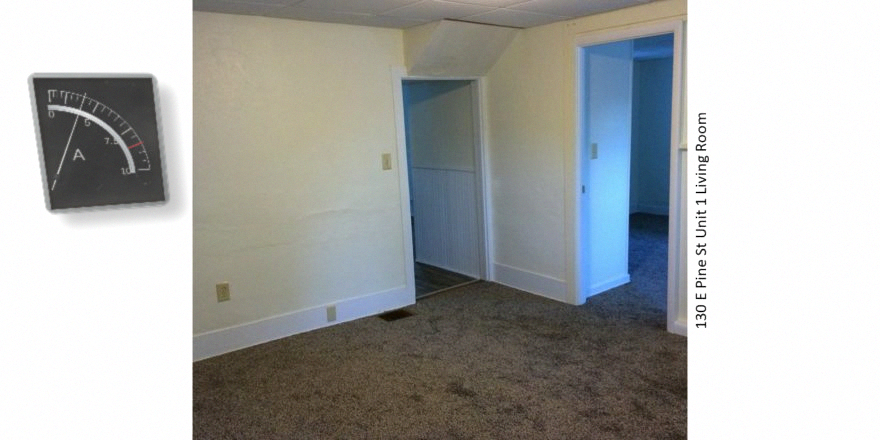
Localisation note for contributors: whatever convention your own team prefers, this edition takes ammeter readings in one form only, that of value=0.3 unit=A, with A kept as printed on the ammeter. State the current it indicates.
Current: value=4 unit=A
